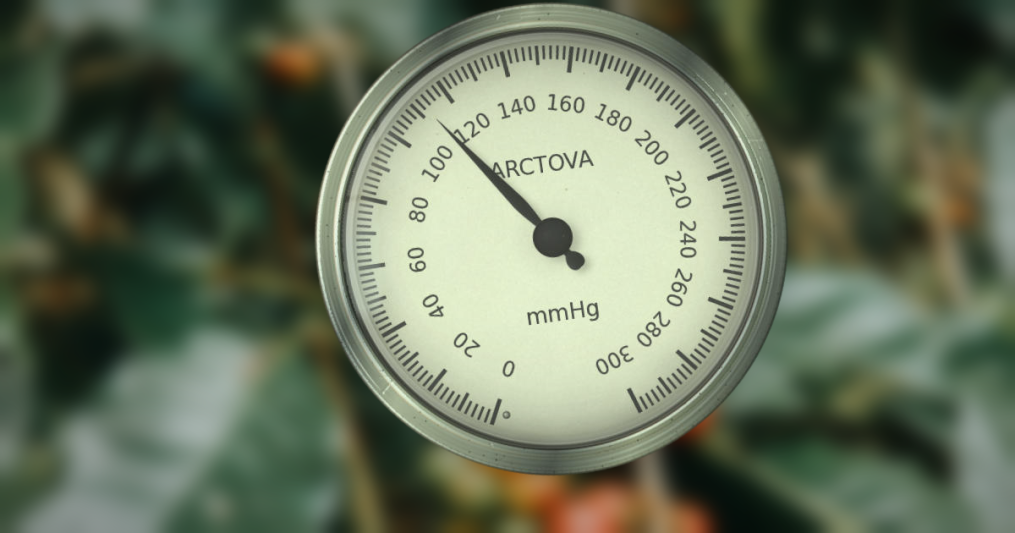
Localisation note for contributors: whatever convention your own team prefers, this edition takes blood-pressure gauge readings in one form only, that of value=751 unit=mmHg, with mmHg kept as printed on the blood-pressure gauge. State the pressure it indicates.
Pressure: value=112 unit=mmHg
